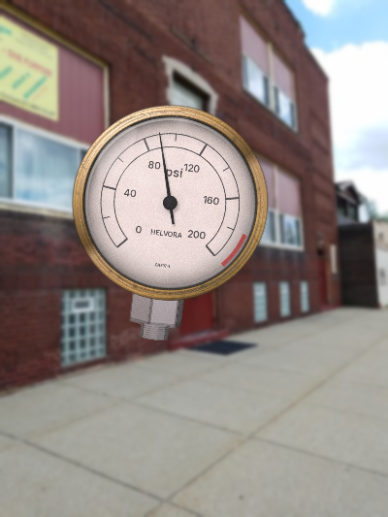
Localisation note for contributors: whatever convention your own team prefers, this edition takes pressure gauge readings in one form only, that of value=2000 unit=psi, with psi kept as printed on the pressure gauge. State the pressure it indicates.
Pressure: value=90 unit=psi
